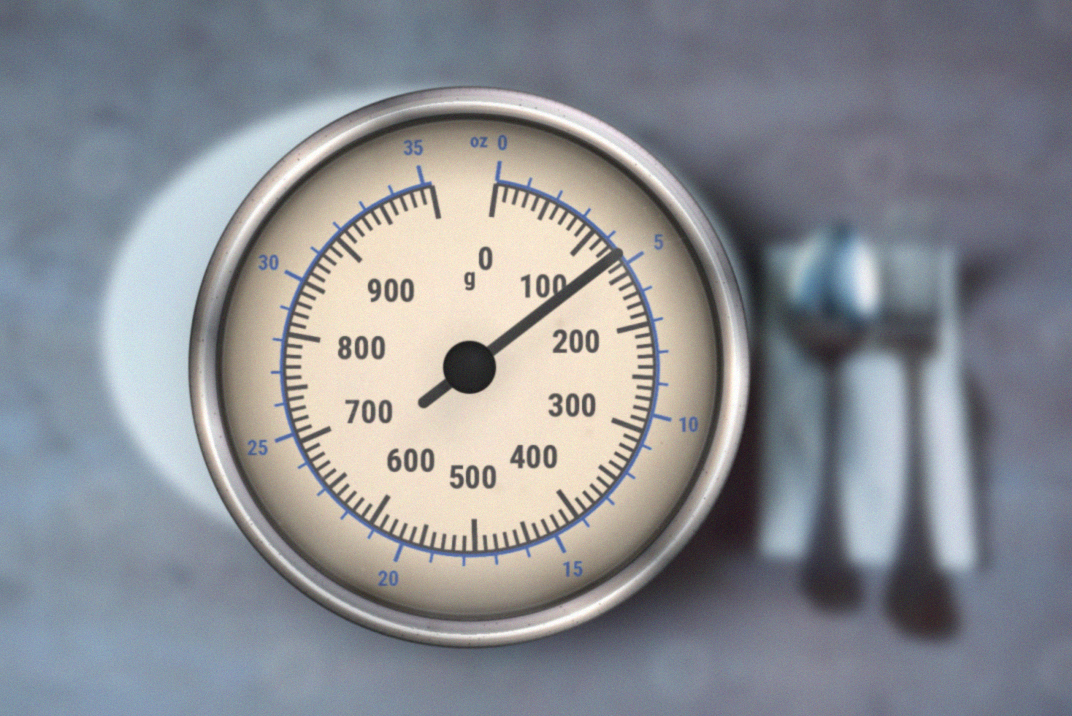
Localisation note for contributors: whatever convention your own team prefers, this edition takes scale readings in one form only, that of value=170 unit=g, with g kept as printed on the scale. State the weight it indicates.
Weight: value=130 unit=g
